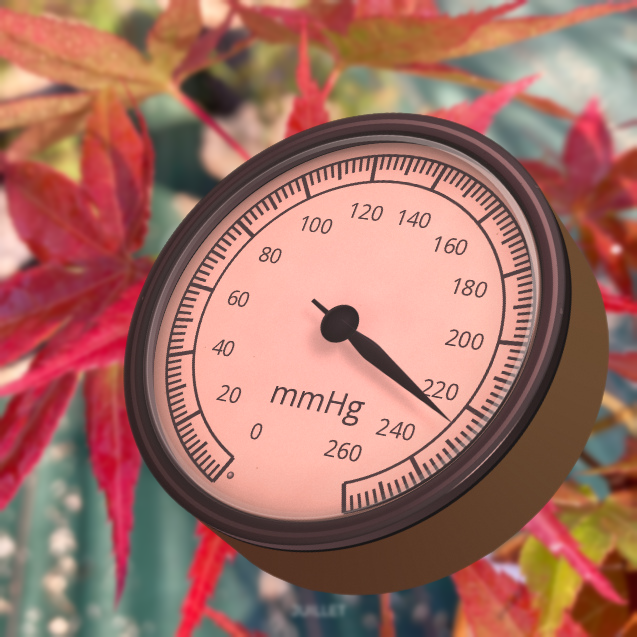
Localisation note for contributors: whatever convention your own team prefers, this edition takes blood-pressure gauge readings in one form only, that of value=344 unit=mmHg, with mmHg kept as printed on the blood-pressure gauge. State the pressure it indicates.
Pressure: value=226 unit=mmHg
